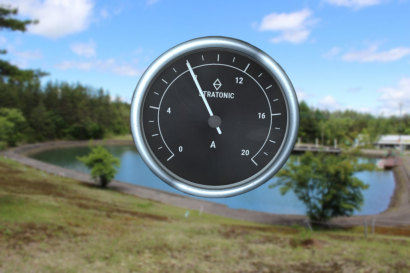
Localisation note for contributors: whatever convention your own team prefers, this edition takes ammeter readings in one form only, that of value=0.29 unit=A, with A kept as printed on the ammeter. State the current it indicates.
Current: value=8 unit=A
